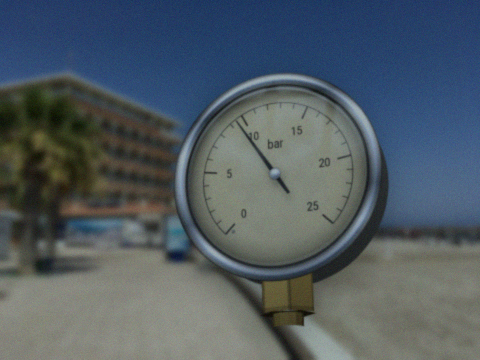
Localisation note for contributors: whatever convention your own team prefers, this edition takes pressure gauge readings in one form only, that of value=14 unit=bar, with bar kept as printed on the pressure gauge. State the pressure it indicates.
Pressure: value=9.5 unit=bar
